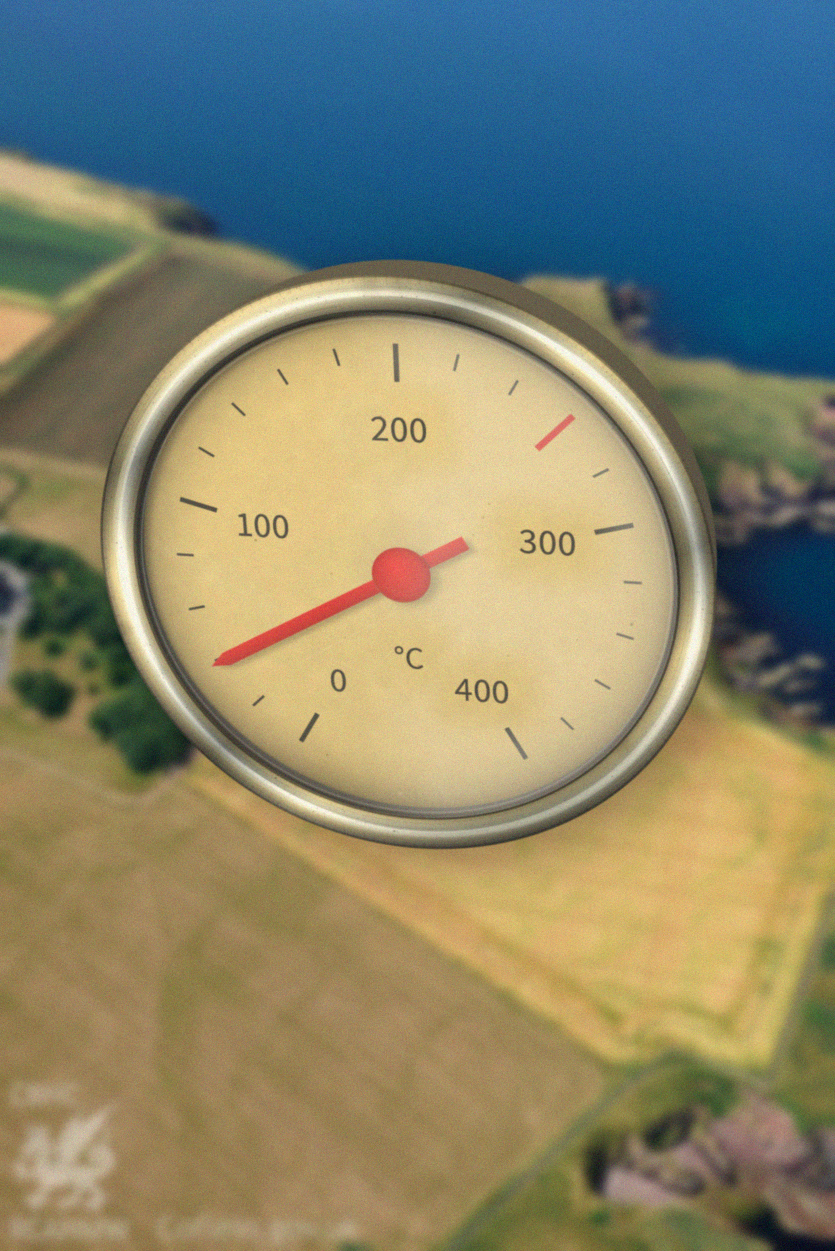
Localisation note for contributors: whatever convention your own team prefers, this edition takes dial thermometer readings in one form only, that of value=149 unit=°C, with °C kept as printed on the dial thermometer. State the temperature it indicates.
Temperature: value=40 unit=°C
